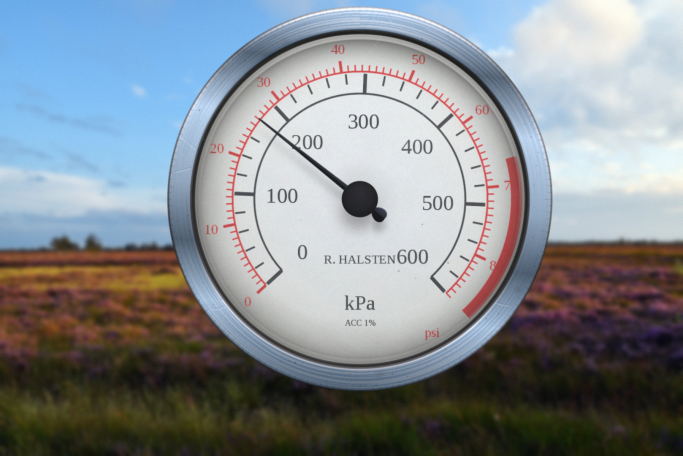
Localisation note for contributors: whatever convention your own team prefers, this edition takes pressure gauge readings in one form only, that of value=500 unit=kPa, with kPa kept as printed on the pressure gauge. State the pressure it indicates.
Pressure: value=180 unit=kPa
